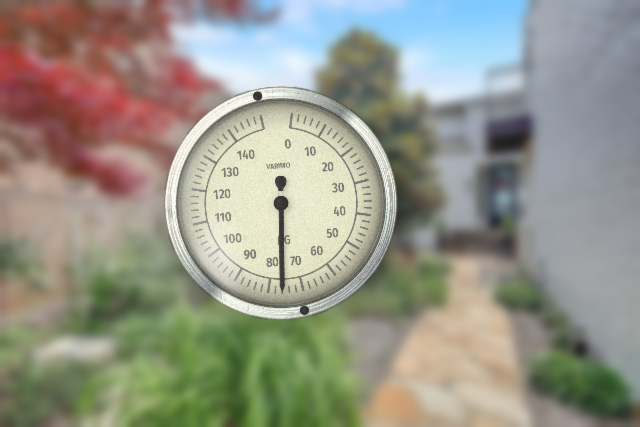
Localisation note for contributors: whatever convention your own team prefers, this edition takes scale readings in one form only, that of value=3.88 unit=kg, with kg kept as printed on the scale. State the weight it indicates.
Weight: value=76 unit=kg
